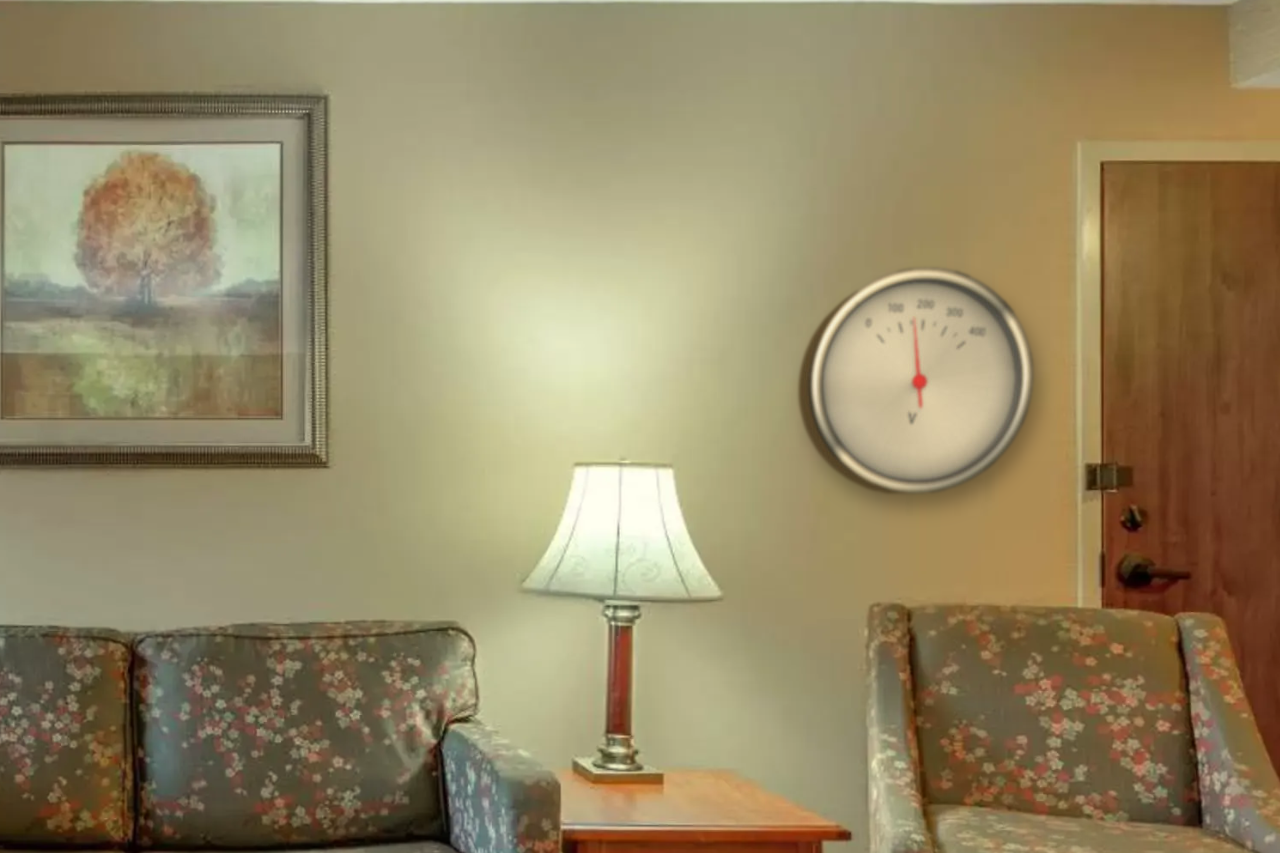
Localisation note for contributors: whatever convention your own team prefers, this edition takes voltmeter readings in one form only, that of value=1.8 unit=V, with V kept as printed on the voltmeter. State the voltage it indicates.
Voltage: value=150 unit=V
